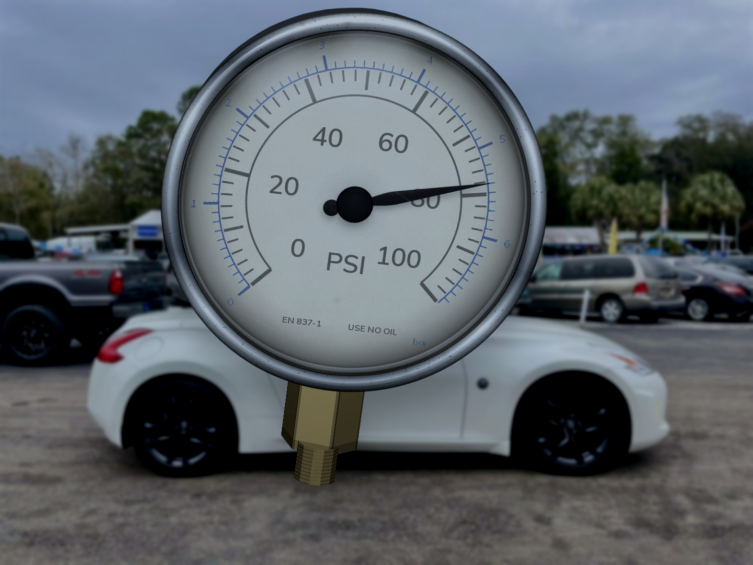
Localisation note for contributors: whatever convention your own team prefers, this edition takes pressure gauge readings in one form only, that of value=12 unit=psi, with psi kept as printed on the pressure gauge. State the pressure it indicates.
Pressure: value=78 unit=psi
